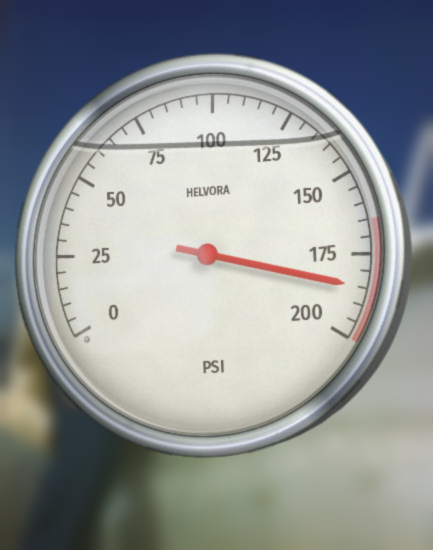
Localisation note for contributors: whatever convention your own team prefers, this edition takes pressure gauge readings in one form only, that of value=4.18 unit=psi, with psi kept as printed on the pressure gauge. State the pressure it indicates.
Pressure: value=185 unit=psi
